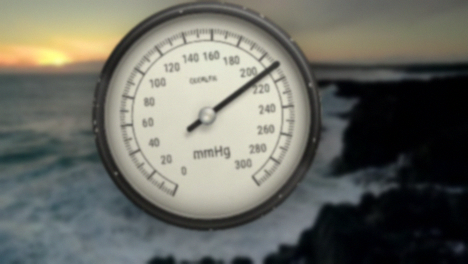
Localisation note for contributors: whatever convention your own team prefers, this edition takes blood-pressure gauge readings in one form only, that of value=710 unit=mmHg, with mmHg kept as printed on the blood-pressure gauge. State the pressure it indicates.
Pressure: value=210 unit=mmHg
